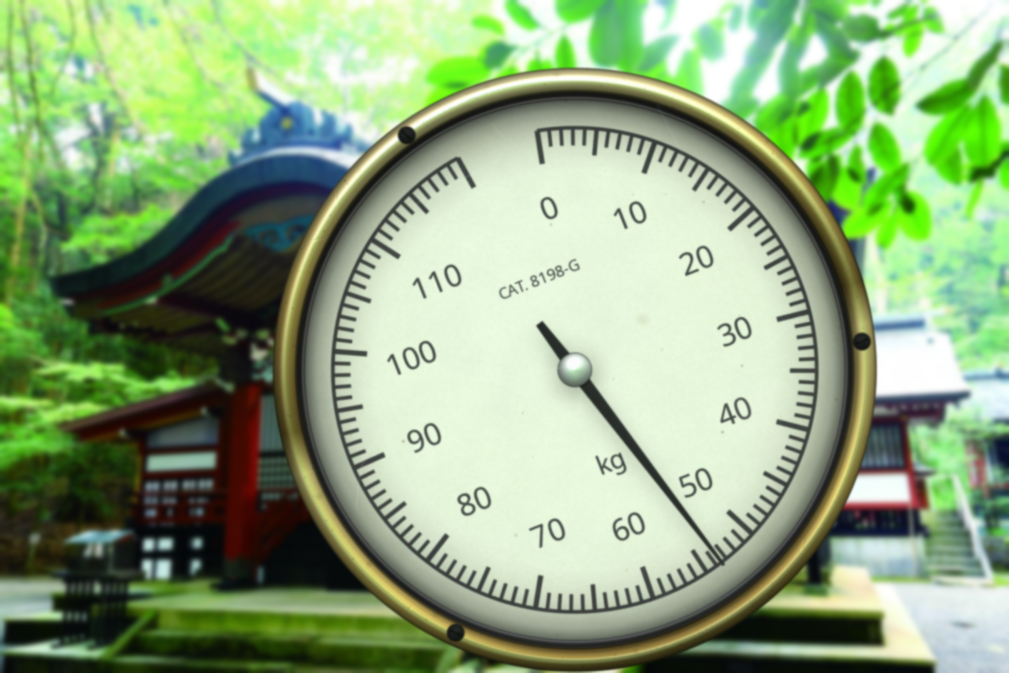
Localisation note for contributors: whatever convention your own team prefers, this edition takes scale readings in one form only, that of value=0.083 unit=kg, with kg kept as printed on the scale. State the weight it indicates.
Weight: value=53.5 unit=kg
